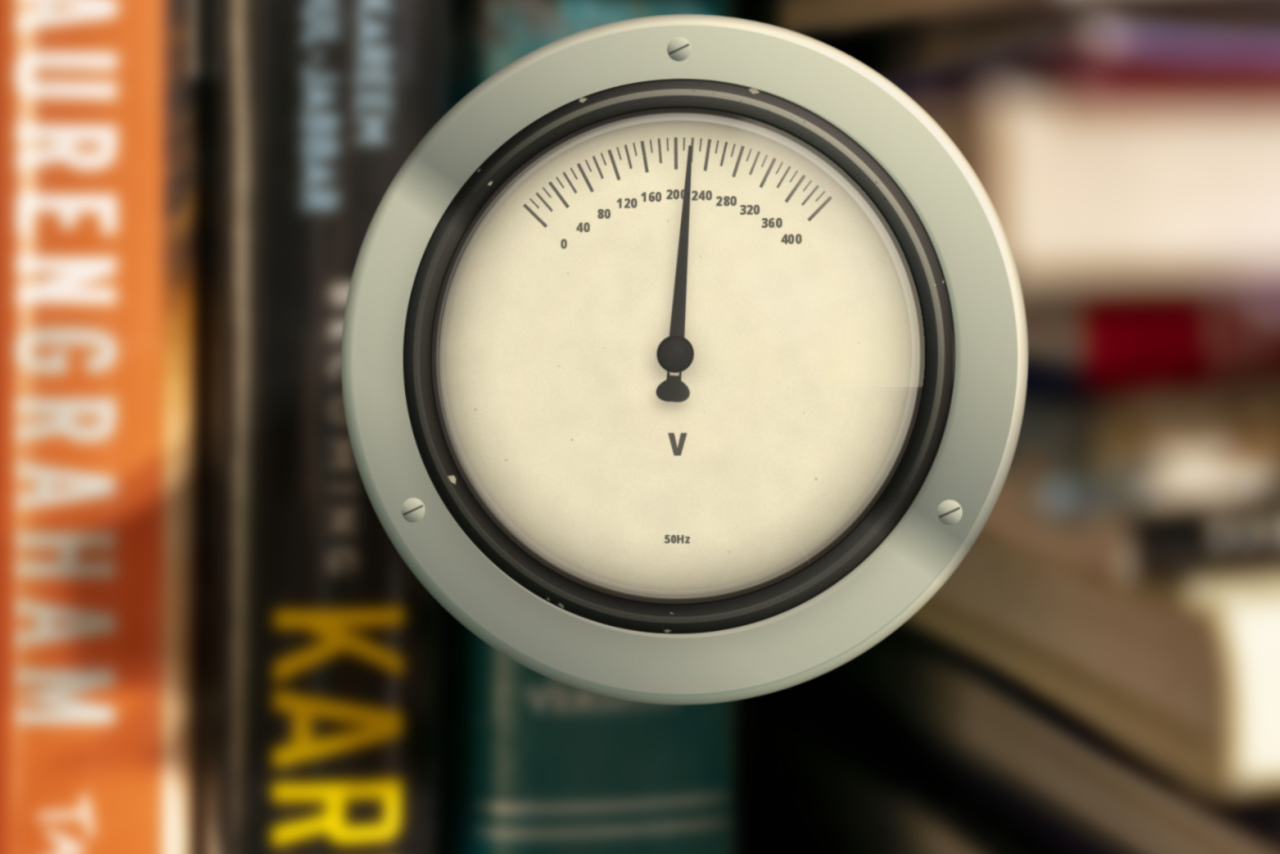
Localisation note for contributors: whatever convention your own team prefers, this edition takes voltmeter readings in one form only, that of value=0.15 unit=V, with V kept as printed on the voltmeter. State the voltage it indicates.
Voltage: value=220 unit=V
